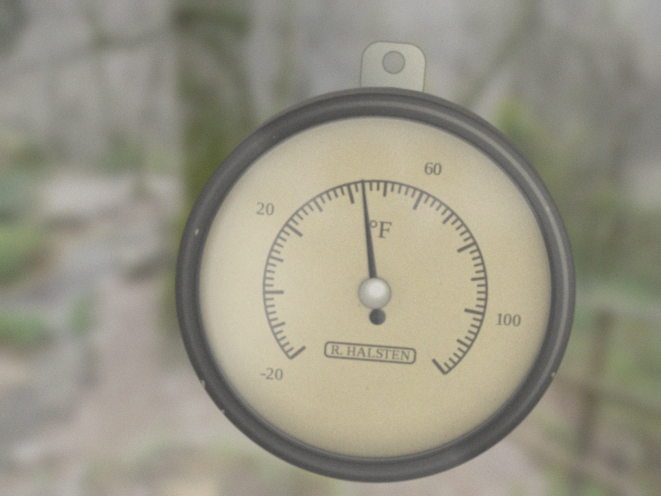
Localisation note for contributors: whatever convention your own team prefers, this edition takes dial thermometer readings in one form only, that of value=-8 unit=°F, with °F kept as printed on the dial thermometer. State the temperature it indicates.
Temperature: value=44 unit=°F
